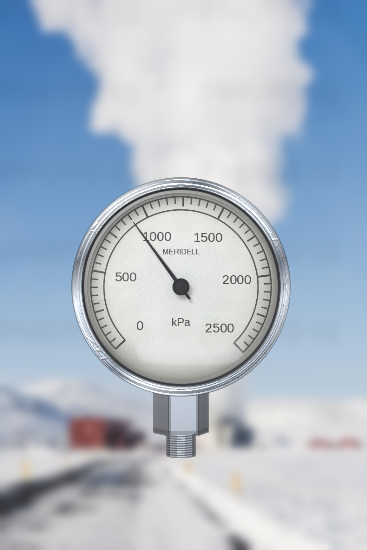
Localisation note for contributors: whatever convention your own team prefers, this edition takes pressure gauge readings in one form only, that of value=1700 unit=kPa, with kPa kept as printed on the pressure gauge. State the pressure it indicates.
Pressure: value=900 unit=kPa
